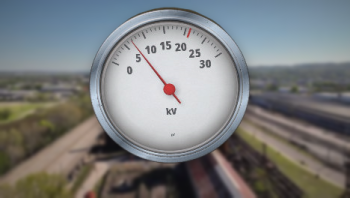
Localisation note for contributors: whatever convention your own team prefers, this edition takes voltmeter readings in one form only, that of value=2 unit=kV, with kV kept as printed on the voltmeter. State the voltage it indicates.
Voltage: value=7 unit=kV
